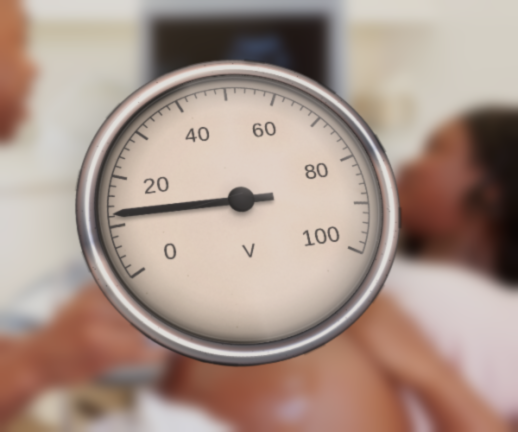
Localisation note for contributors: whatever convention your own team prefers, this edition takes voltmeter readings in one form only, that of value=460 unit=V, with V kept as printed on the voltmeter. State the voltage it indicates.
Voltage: value=12 unit=V
